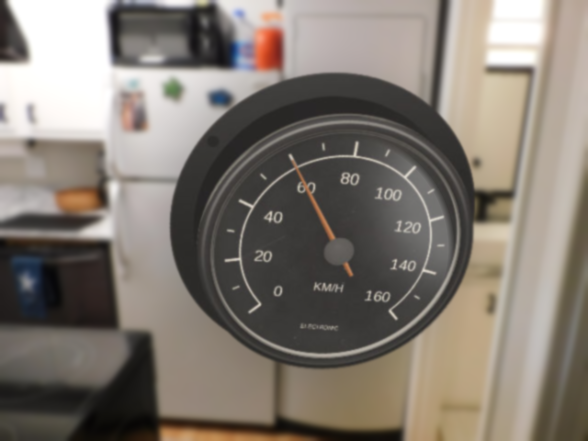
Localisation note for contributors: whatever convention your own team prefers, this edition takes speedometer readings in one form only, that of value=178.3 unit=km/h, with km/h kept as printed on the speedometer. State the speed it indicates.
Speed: value=60 unit=km/h
